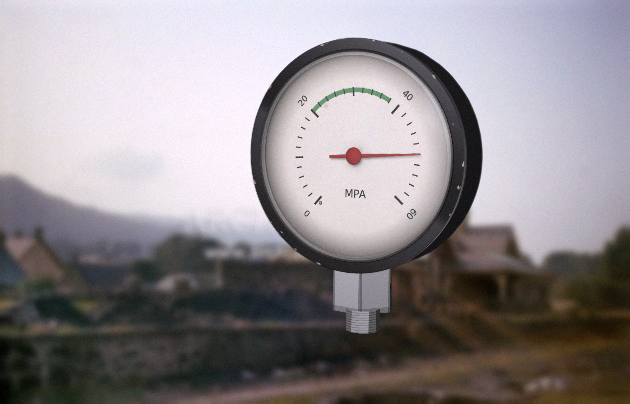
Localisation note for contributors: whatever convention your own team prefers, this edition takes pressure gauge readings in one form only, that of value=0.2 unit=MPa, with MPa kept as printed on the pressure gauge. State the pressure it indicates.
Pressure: value=50 unit=MPa
